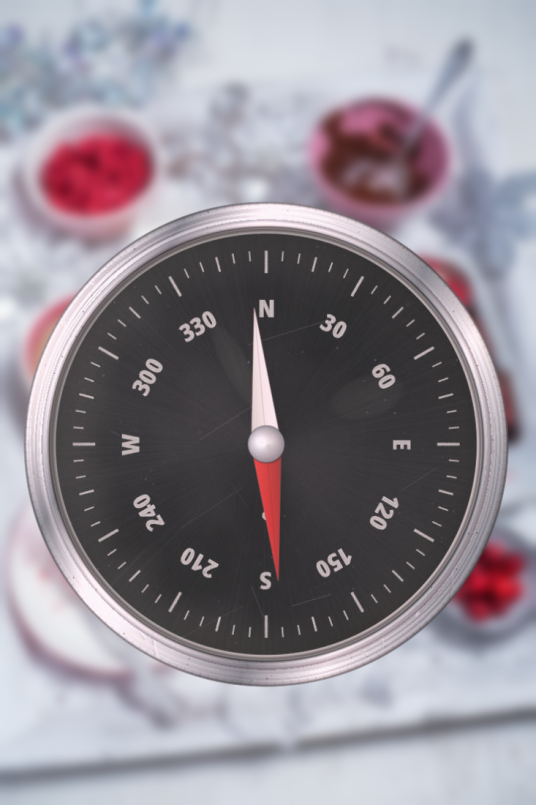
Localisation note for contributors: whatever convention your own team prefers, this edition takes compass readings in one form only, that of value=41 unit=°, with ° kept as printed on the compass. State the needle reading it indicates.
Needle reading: value=175 unit=°
